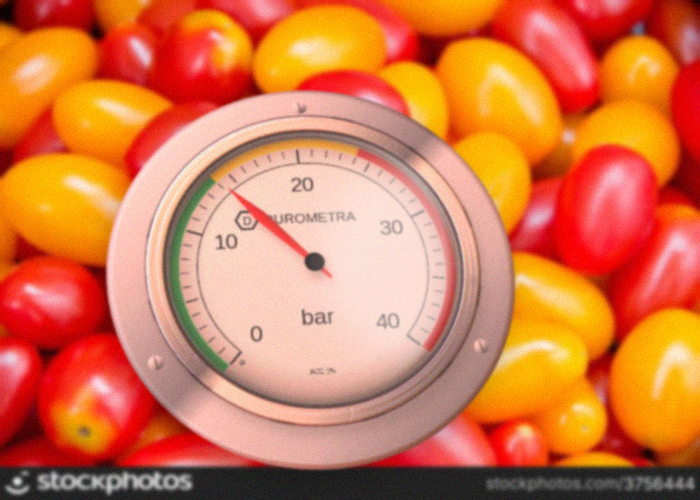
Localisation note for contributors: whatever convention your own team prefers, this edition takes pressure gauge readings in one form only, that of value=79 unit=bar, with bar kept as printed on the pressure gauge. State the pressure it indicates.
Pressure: value=14 unit=bar
